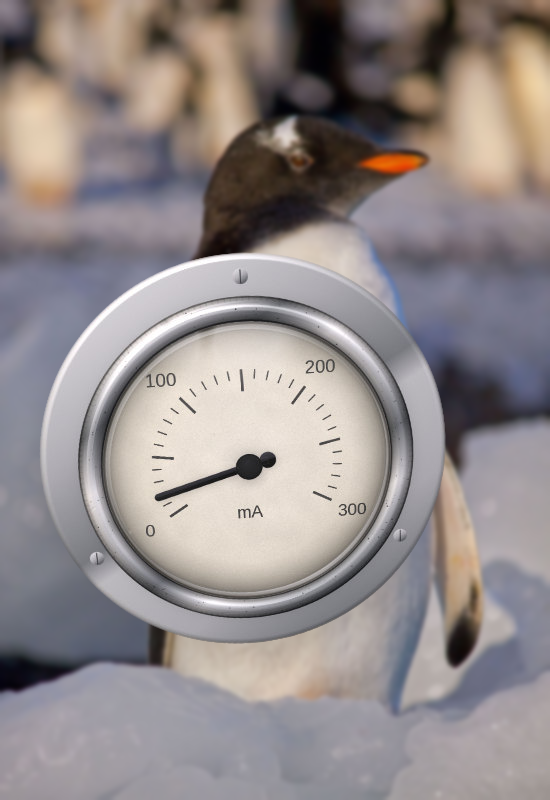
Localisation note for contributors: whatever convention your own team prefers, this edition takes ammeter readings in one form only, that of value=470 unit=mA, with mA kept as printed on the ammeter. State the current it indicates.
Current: value=20 unit=mA
